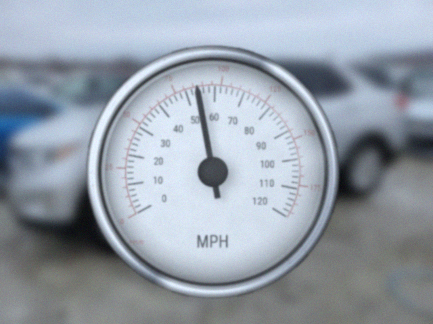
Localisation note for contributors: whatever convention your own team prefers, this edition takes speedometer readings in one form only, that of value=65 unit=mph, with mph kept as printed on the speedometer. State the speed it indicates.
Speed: value=54 unit=mph
